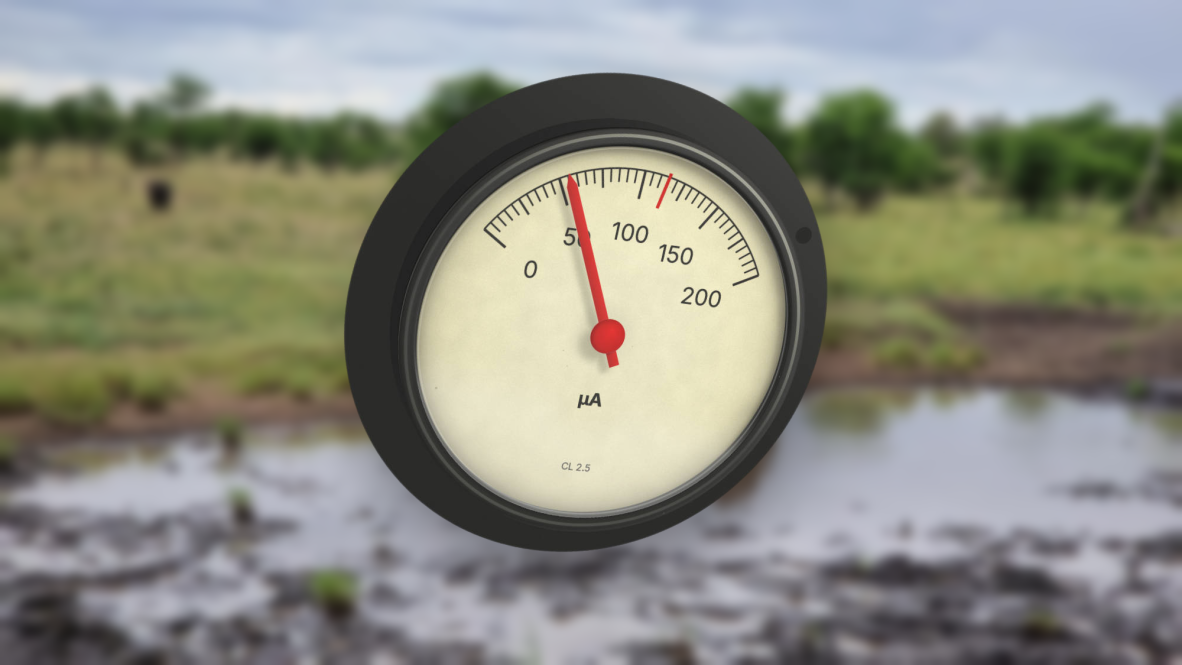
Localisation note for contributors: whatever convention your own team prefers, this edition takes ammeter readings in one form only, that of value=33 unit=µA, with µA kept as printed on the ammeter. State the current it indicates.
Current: value=55 unit=µA
